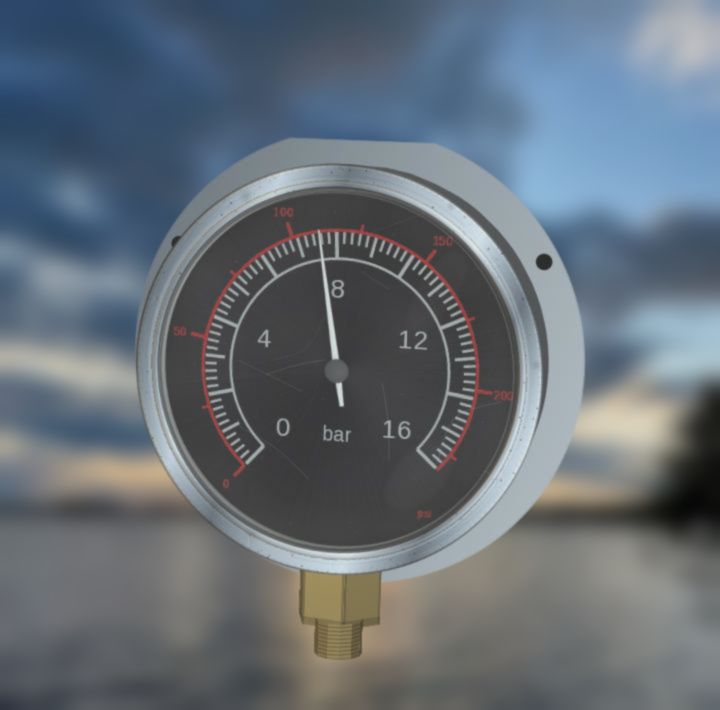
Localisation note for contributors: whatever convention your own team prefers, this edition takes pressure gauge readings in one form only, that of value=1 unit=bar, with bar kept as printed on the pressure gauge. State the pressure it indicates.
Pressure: value=7.6 unit=bar
